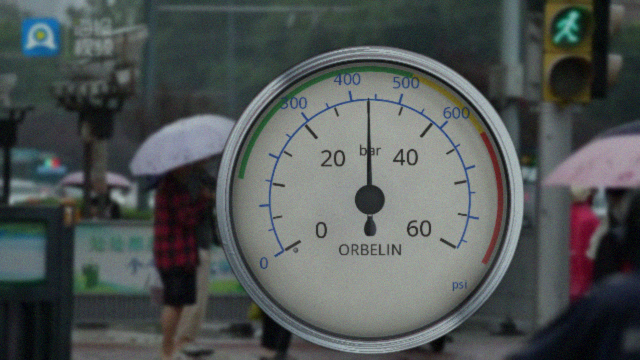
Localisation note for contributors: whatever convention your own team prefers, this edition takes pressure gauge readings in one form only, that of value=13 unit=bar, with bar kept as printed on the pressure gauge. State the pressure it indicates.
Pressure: value=30 unit=bar
